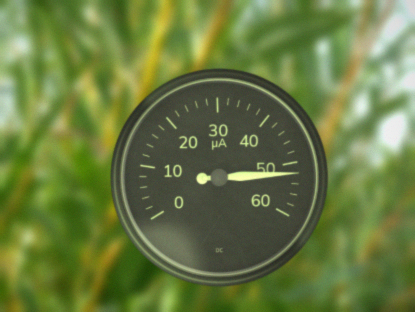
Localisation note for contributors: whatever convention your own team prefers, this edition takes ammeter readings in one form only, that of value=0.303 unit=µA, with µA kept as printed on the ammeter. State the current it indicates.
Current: value=52 unit=µA
